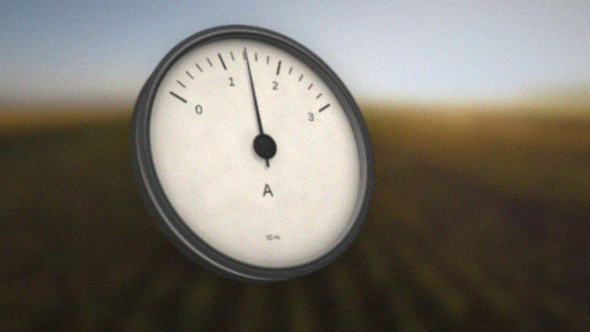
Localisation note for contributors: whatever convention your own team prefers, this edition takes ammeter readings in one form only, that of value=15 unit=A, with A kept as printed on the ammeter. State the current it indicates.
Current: value=1.4 unit=A
